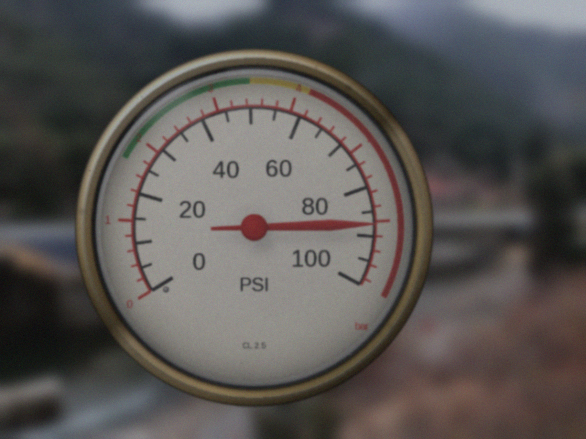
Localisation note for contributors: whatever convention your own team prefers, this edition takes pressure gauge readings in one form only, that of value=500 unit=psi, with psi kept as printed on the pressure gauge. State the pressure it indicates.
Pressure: value=87.5 unit=psi
